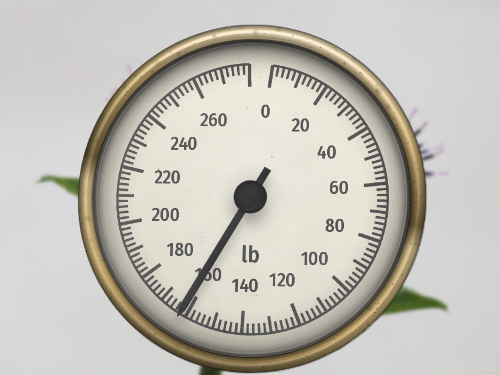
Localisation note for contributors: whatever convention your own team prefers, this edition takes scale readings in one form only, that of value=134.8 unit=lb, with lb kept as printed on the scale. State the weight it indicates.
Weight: value=162 unit=lb
